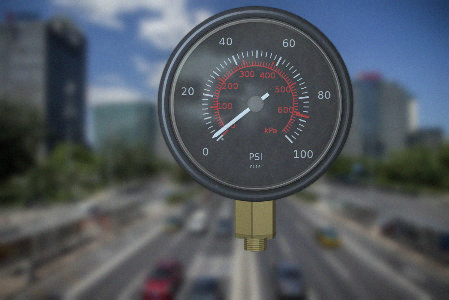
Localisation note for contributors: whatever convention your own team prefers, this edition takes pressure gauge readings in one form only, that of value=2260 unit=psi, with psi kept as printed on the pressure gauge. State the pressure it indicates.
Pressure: value=2 unit=psi
